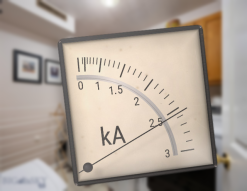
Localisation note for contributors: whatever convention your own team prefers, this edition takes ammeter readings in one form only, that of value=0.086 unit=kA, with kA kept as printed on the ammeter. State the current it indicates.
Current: value=2.55 unit=kA
